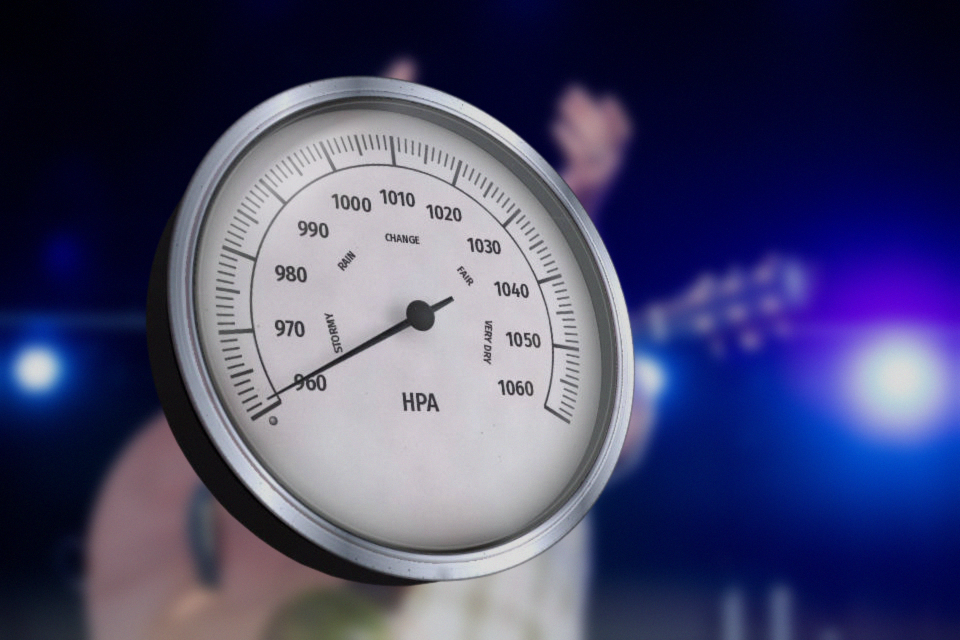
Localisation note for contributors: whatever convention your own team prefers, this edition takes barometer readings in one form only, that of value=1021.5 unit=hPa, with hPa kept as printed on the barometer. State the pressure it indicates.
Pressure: value=961 unit=hPa
